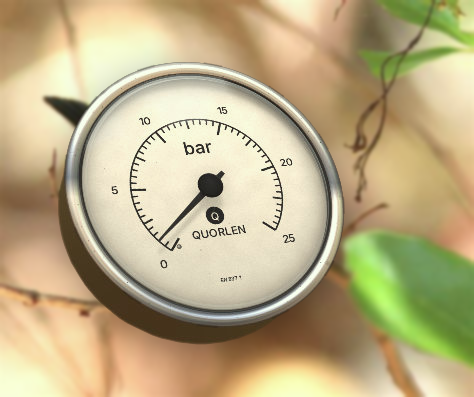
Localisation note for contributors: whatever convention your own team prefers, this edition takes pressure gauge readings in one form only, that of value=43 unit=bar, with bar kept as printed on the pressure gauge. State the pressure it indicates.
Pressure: value=1 unit=bar
